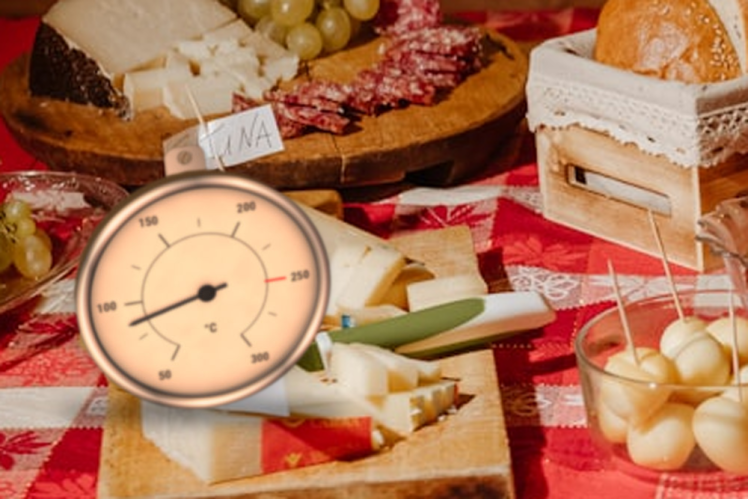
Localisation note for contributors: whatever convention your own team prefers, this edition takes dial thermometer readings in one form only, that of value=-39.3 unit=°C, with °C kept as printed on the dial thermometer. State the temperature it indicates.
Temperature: value=87.5 unit=°C
